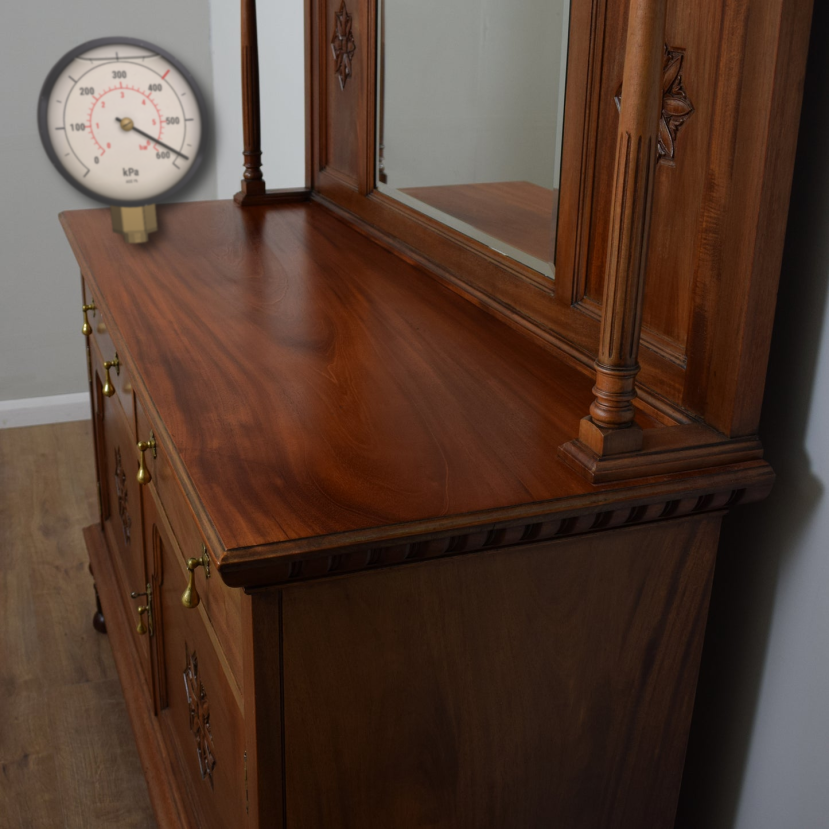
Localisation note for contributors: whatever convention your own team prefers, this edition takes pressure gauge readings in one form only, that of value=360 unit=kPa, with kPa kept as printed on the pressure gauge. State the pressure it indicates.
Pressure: value=575 unit=kPa
